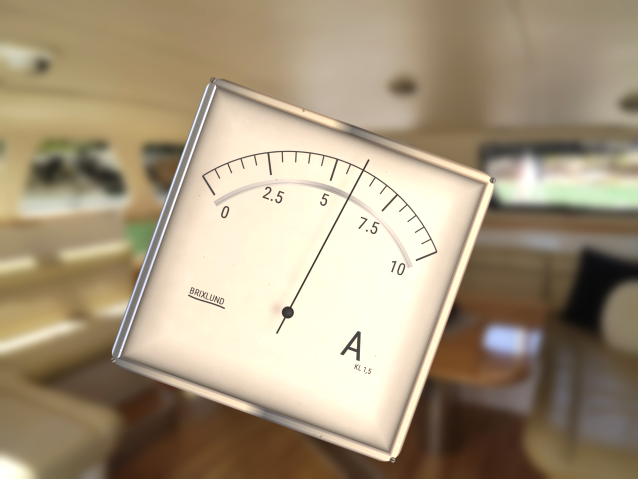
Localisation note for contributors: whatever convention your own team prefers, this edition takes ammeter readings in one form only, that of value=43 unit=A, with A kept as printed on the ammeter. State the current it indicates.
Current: value=6 unit=A
